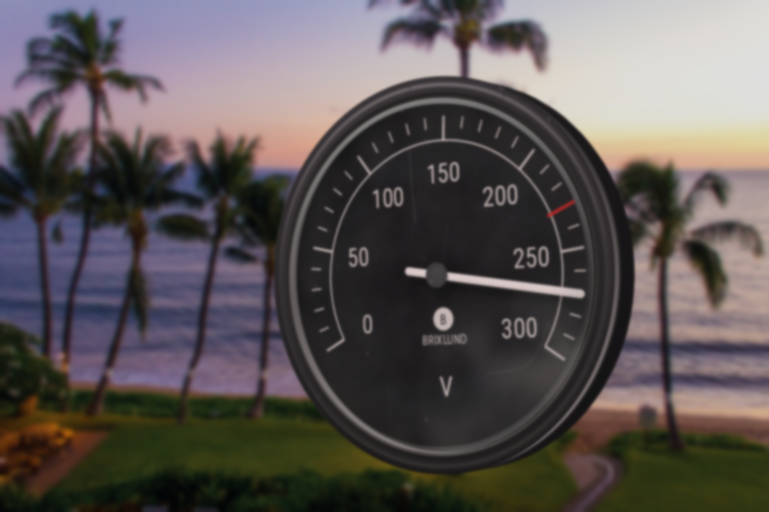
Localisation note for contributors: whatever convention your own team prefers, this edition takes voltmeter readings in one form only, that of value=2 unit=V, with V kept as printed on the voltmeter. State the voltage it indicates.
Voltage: value=270 unit=V
